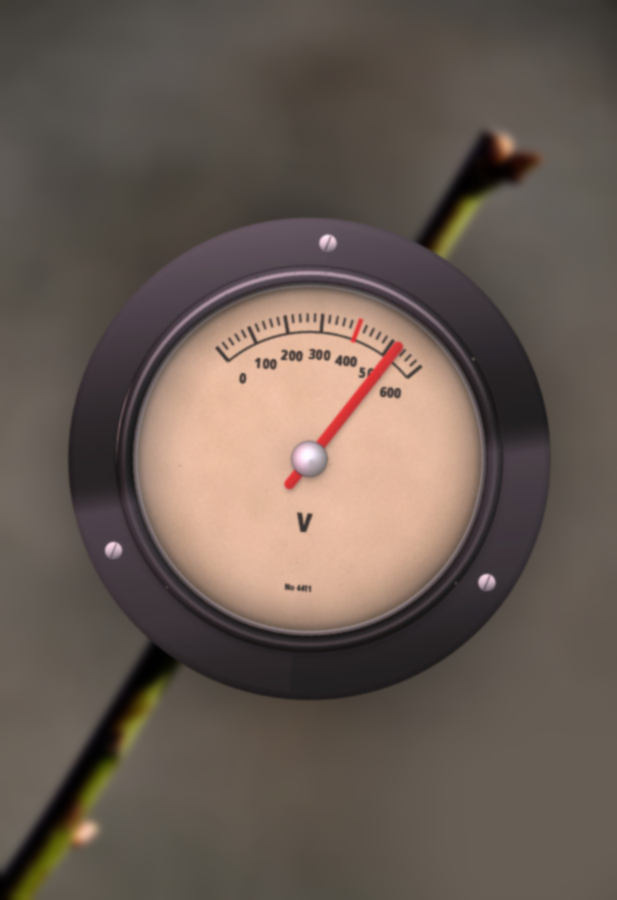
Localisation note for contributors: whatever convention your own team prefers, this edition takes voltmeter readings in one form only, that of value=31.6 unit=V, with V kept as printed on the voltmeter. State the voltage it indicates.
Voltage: value=520 unit=V
